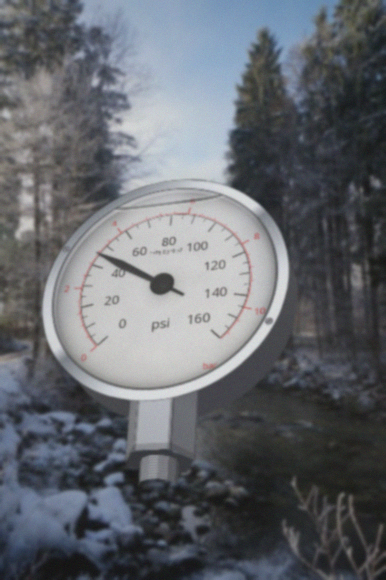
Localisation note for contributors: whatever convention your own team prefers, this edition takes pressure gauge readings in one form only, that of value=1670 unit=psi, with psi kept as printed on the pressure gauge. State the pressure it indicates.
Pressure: value=45 unit=psi
